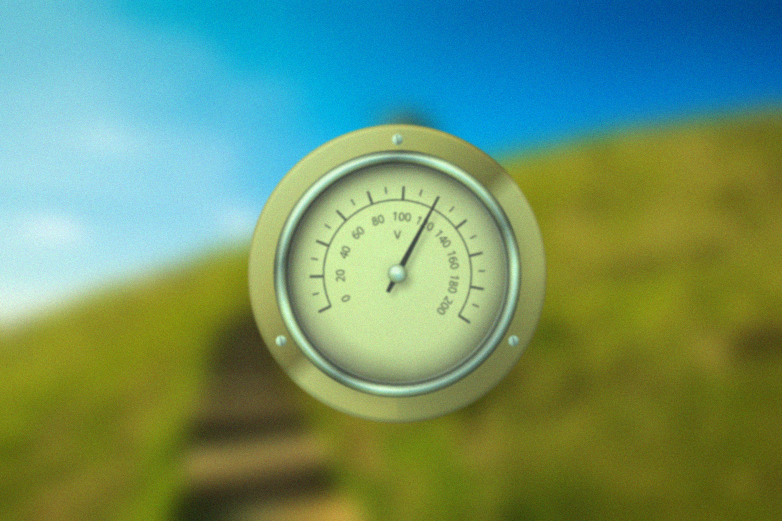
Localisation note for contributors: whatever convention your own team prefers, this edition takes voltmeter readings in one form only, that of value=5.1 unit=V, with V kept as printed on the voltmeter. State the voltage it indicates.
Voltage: value=120 unit=V
